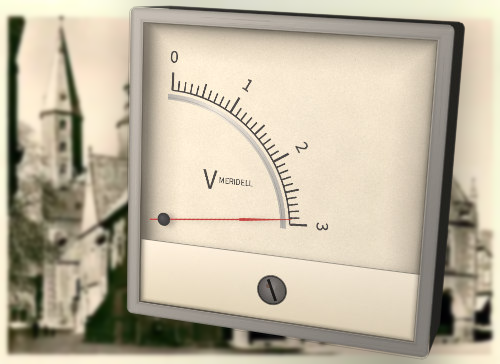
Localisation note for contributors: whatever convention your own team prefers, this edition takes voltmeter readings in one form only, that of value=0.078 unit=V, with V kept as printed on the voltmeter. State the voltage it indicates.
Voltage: value=2.9 unit=V
